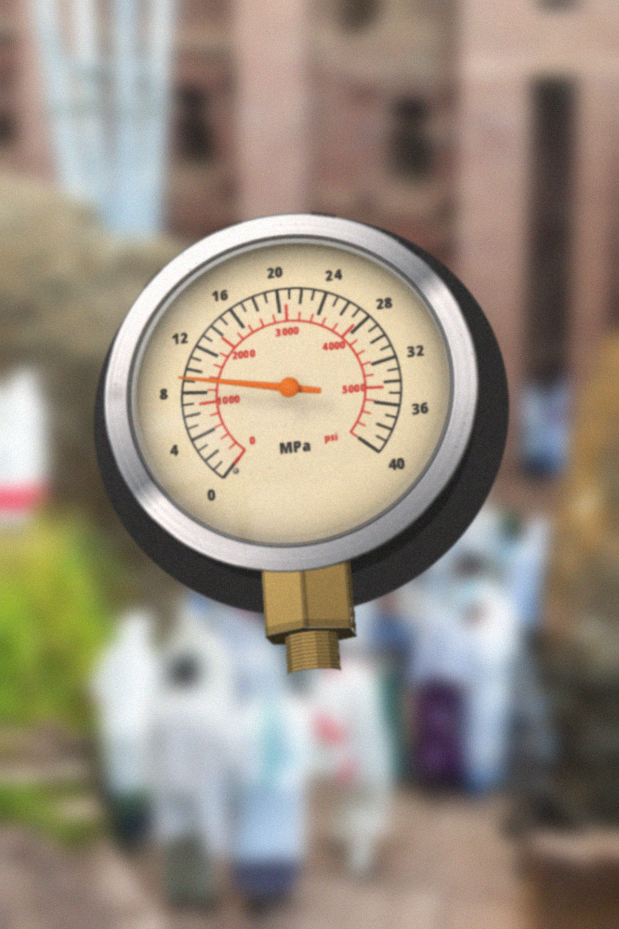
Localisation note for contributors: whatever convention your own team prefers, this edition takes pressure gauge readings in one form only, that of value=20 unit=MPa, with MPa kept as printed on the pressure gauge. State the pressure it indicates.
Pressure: value=9 unit=MPa
